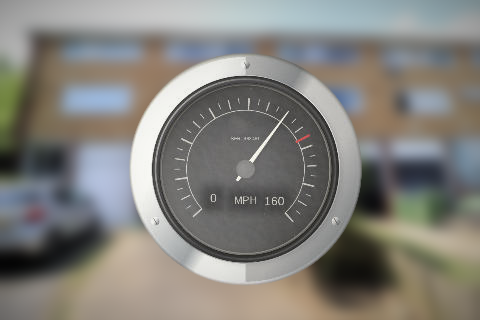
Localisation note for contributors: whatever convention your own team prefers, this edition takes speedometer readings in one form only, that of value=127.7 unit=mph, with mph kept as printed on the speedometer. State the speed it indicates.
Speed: value=100 unit=mph
